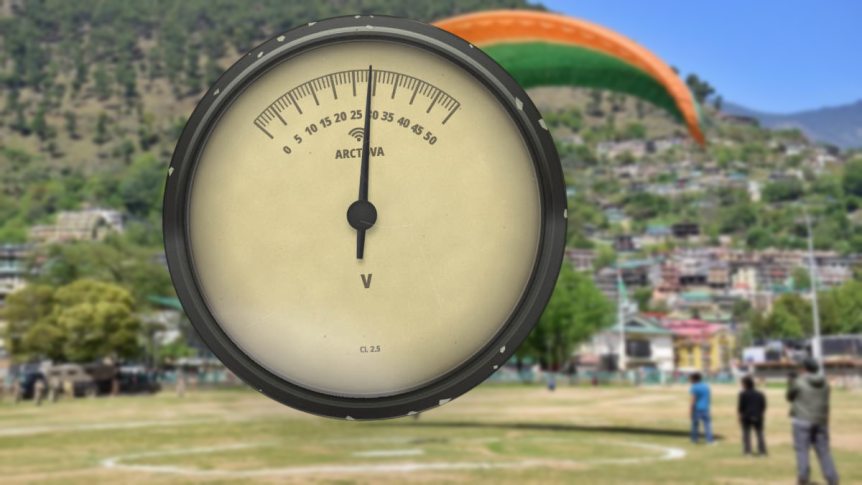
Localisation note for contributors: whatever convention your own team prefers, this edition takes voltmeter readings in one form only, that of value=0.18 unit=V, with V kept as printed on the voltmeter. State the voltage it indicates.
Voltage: value=29 unit=V
